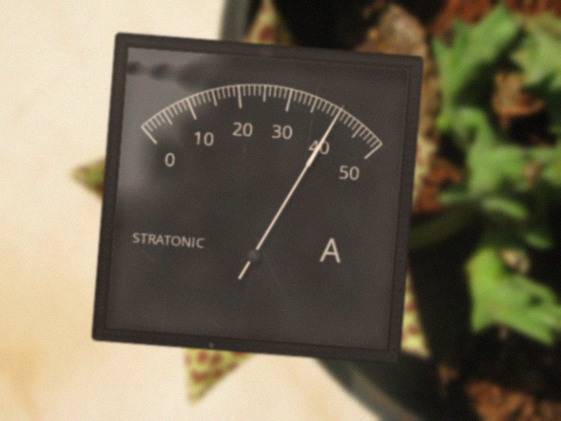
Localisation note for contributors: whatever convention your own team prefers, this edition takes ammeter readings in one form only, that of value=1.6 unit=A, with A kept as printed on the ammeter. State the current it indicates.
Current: value=40 unit=A
